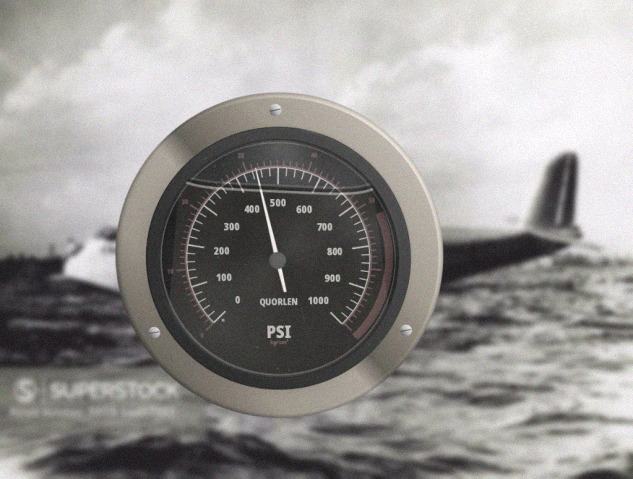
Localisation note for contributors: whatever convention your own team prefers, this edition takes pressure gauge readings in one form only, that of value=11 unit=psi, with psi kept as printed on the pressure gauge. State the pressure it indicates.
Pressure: value=450 unit=psi
